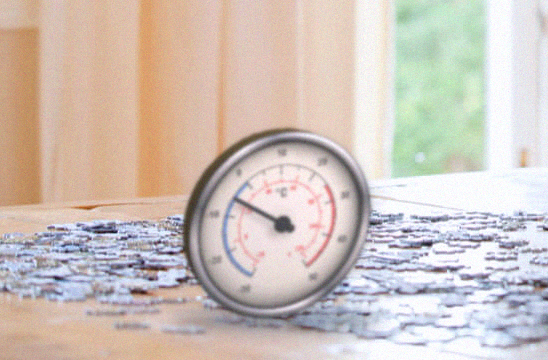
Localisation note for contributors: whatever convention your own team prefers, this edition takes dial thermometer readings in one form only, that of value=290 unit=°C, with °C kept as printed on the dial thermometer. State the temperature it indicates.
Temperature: value=-5 unit=°C
